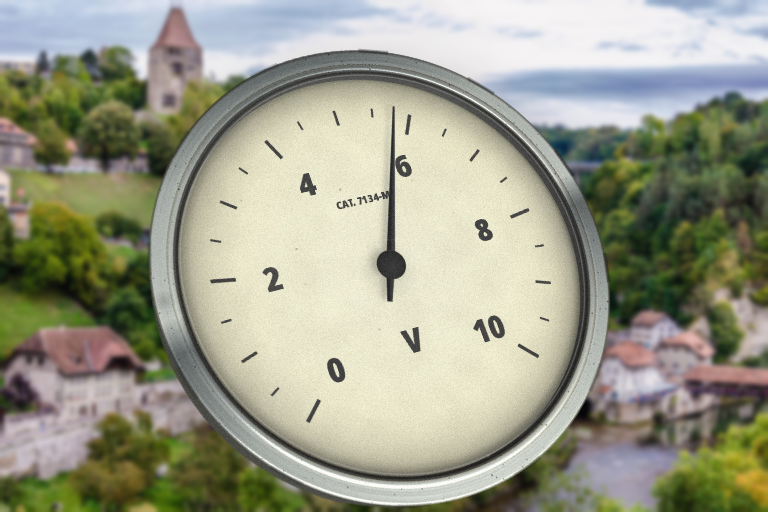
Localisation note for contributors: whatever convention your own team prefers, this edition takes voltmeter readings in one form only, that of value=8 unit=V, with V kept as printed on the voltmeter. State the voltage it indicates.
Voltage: value=5.75 unit=V
